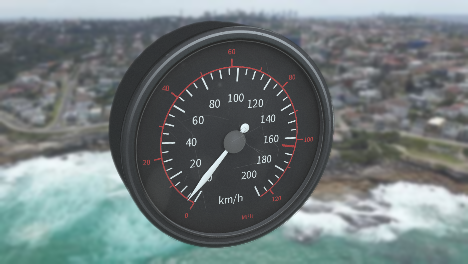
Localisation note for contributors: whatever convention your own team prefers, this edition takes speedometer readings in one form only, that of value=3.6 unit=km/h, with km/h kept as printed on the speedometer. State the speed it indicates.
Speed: value=5 unit=km/h
